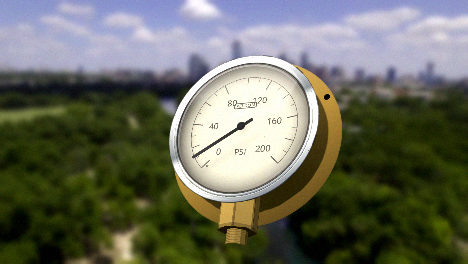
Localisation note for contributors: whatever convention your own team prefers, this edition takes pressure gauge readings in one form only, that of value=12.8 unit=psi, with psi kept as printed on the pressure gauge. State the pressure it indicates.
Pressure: value=10 unit=psi
